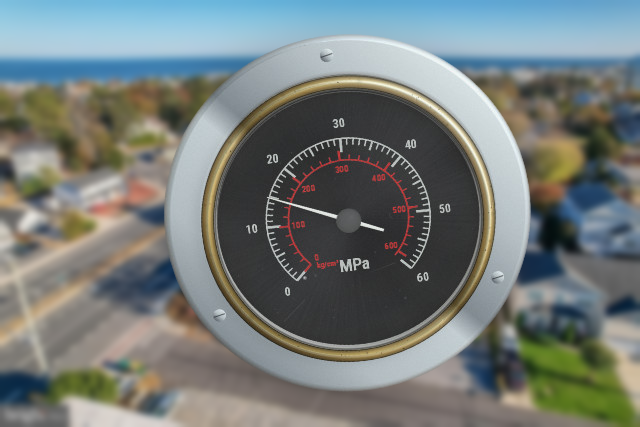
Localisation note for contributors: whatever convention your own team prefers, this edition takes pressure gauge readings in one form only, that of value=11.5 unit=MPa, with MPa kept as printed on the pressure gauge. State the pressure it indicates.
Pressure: value=15 unit=MPa
